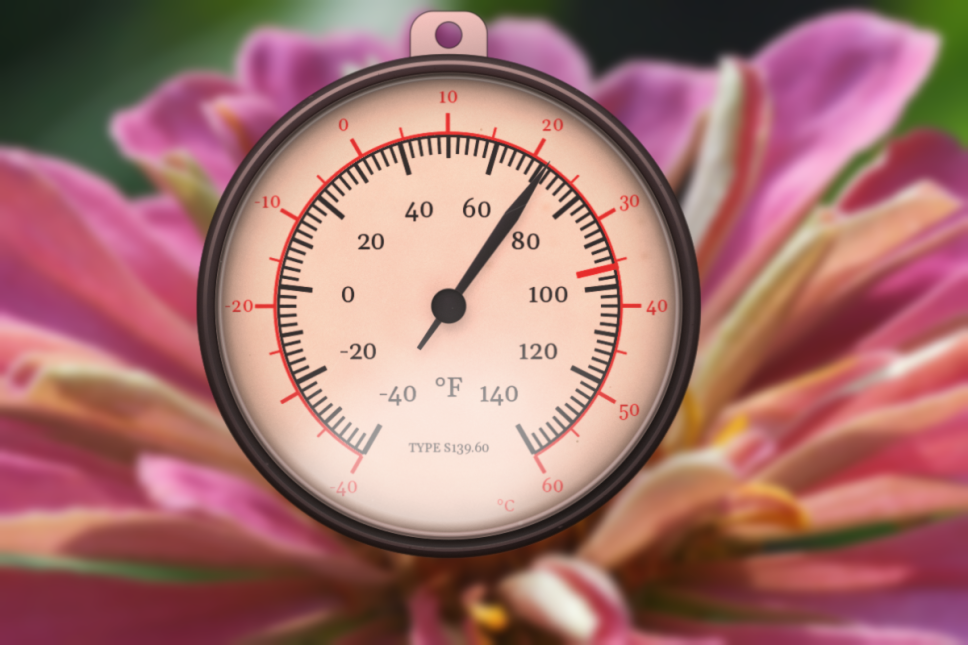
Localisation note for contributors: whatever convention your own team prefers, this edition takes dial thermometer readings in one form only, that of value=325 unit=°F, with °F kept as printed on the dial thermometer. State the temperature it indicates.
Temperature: value=71 unit=°F
